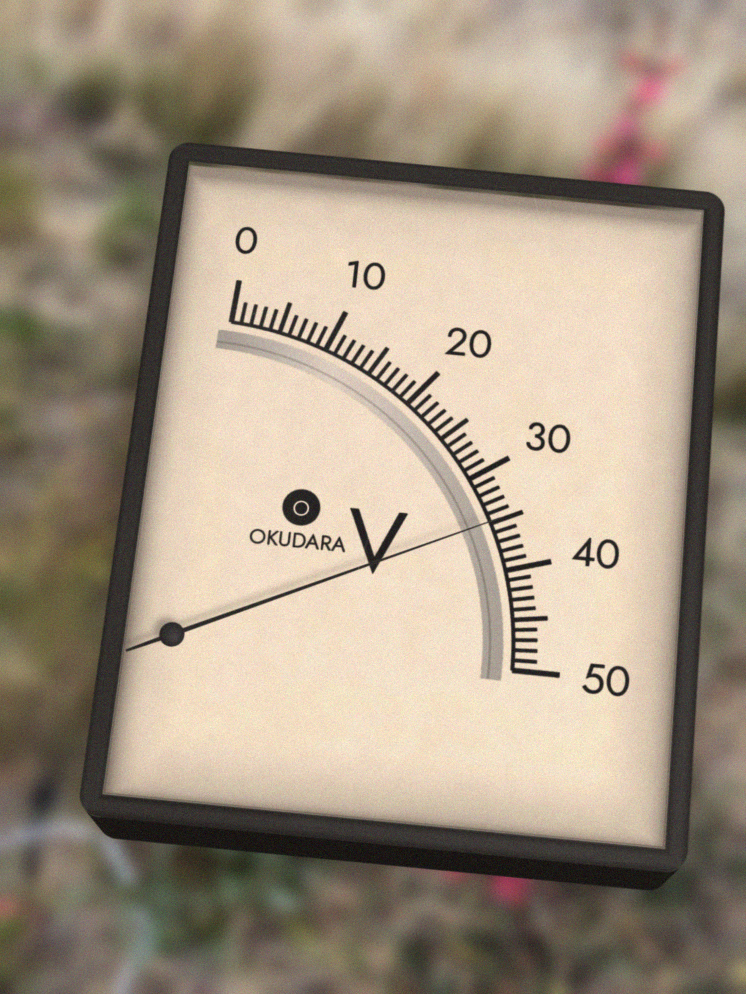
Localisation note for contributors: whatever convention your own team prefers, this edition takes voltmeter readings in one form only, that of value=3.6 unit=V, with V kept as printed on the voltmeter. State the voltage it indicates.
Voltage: value=35 unit=V
